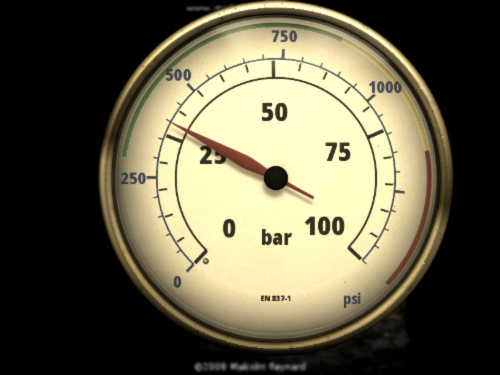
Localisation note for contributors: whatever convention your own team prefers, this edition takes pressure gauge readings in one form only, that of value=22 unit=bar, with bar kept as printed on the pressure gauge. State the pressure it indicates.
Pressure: value=27.5 unit=bar
